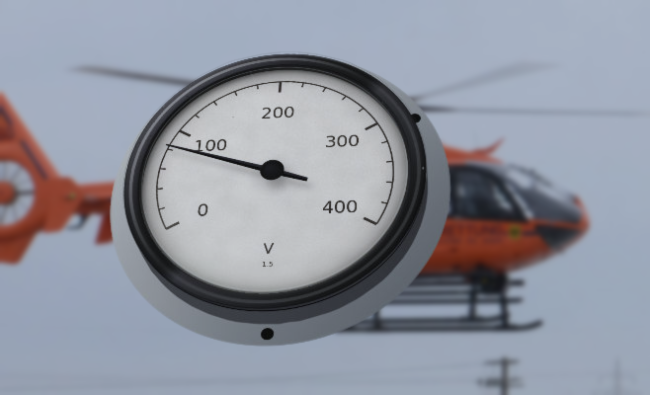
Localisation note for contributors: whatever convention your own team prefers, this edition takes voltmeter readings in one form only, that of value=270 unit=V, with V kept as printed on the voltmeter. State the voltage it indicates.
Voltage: value=80 unit=V
